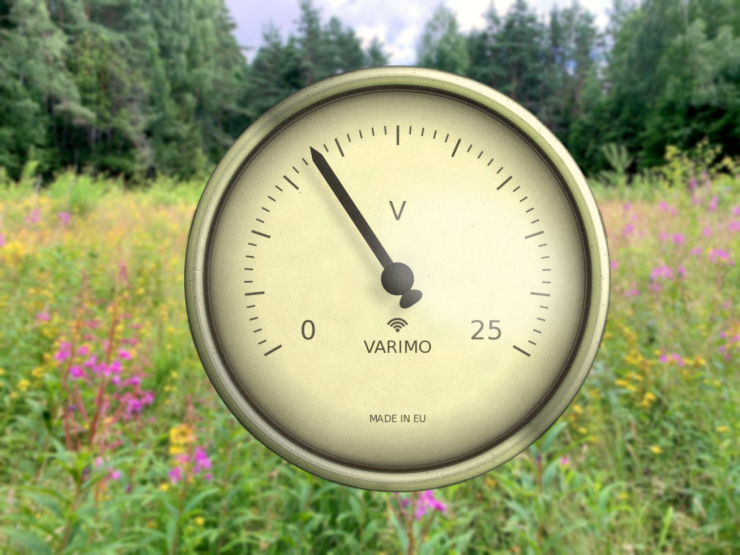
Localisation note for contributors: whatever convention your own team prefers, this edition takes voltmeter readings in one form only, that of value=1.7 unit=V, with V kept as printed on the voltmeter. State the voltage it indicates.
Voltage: value=9 unit=V
